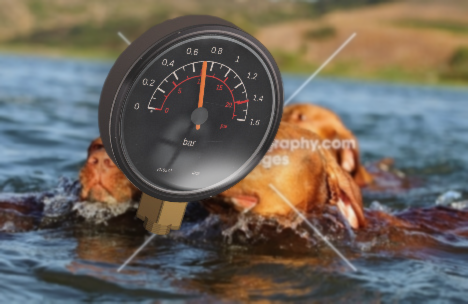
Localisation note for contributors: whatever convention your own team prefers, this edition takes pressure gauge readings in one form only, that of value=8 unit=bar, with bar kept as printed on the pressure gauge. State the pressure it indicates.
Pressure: value=0.7 unit=bar
